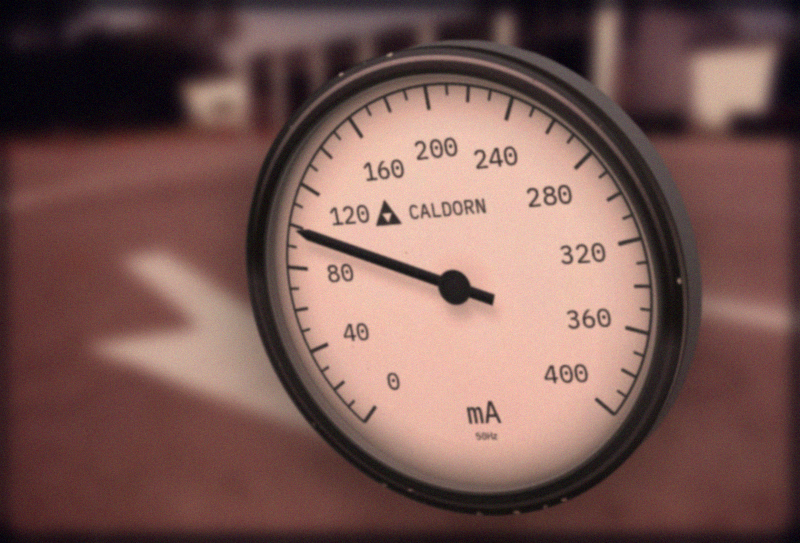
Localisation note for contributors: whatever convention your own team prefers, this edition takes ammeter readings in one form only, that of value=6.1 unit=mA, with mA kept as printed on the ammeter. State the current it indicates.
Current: value=100 unit=mA
